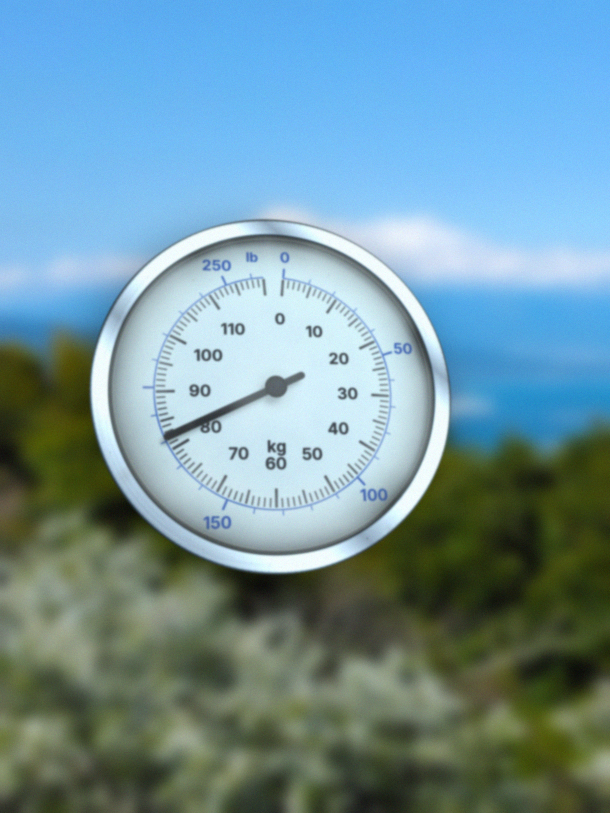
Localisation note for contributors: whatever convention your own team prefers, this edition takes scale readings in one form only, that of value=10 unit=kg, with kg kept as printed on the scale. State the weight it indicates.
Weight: value=82 unit=kg
